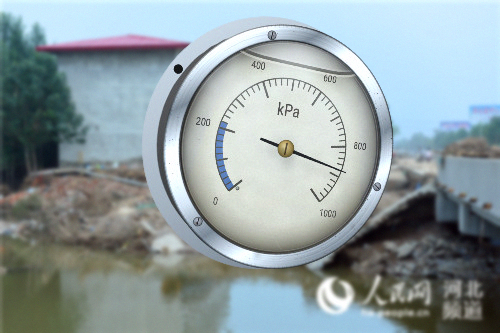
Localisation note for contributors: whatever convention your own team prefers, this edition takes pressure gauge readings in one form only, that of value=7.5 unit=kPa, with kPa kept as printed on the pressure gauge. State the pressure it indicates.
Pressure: value=880 unit=kPa
